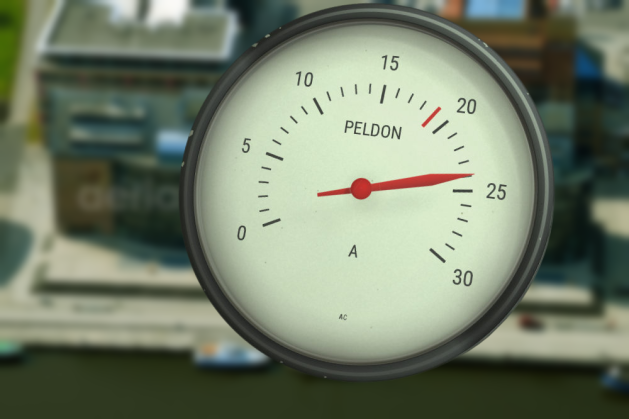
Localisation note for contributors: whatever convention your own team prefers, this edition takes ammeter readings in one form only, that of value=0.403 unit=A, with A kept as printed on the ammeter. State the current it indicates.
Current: value=24 unit=A
